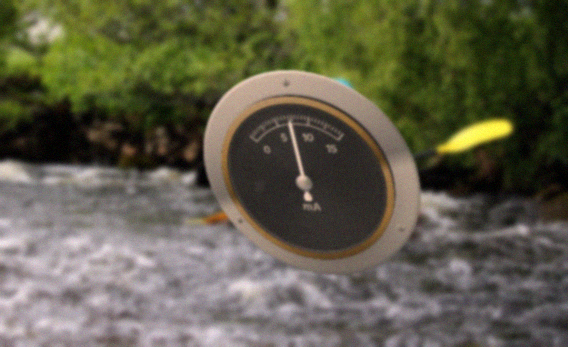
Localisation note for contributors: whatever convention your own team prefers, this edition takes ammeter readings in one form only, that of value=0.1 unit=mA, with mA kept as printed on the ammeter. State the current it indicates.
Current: value=7.5 unit=mA
